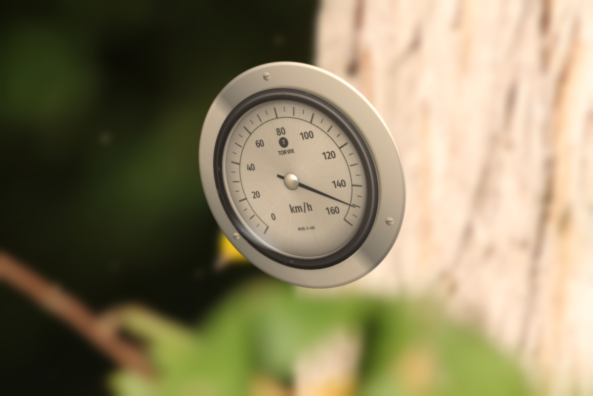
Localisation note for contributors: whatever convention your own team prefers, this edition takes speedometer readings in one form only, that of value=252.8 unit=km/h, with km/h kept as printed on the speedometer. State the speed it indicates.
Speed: value=150 unit=km/h
